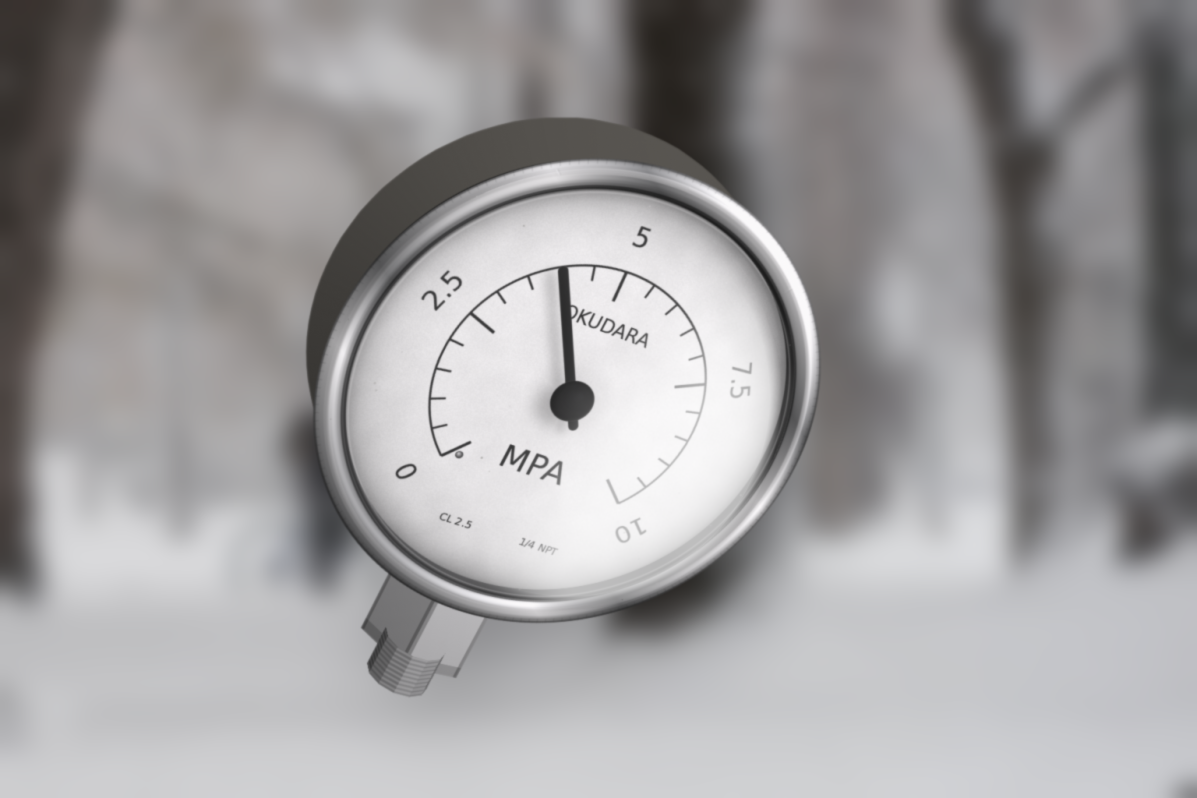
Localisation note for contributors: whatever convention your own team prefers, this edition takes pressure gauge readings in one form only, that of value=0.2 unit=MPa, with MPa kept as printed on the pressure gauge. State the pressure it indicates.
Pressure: value=4 unit=MPa
